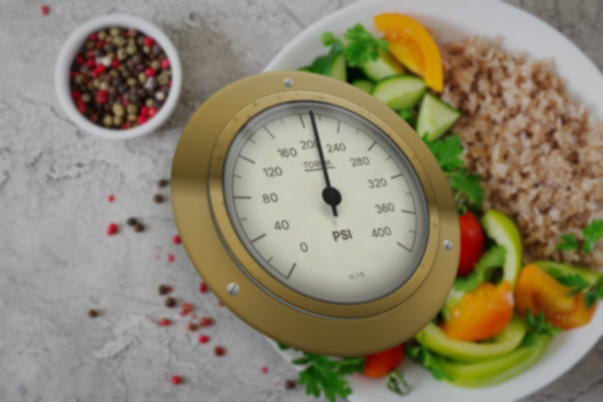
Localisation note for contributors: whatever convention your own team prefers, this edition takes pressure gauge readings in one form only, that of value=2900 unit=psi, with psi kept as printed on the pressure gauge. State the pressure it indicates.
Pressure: value=210 unit=psi
